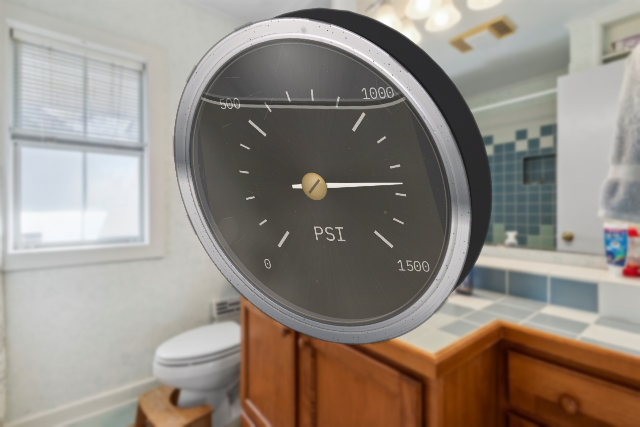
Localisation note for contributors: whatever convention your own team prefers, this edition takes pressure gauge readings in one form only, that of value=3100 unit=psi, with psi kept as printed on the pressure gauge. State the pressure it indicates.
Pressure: value=1250 unit=psi
